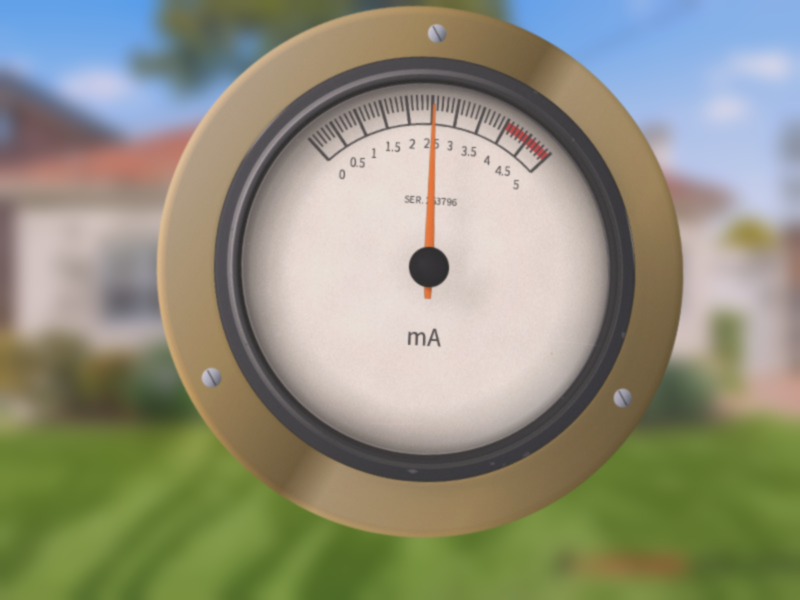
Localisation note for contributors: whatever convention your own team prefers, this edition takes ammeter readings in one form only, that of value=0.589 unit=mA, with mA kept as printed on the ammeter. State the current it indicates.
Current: value=2.5 unit=mA
